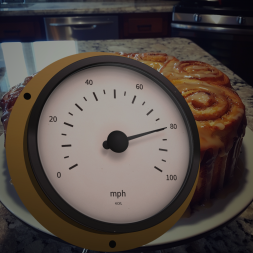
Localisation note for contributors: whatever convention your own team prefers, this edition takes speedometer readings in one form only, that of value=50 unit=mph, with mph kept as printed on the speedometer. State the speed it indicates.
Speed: value=80 unit=mph
